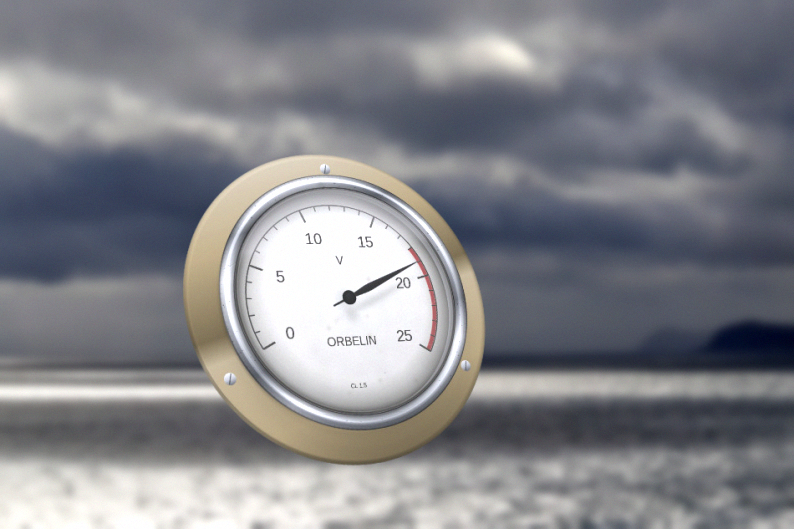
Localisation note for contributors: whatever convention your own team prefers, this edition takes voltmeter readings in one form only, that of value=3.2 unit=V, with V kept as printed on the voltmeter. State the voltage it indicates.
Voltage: value=19 unit=V
